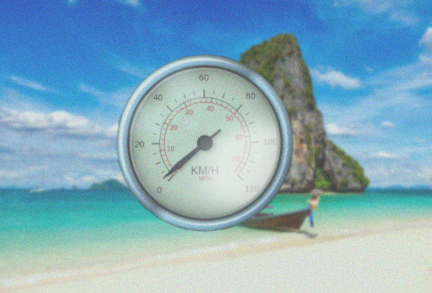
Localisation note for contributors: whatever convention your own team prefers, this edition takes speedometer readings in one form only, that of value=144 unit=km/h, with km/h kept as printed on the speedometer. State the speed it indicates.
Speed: value=2.5 unit=km/h
